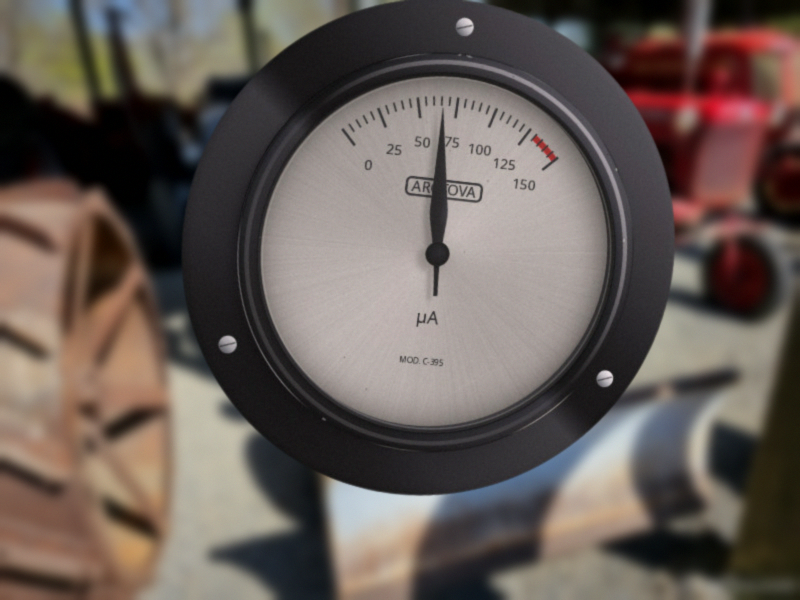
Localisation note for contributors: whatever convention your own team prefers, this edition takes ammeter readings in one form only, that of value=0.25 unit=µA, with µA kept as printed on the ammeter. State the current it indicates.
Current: value=65 unit=µA
